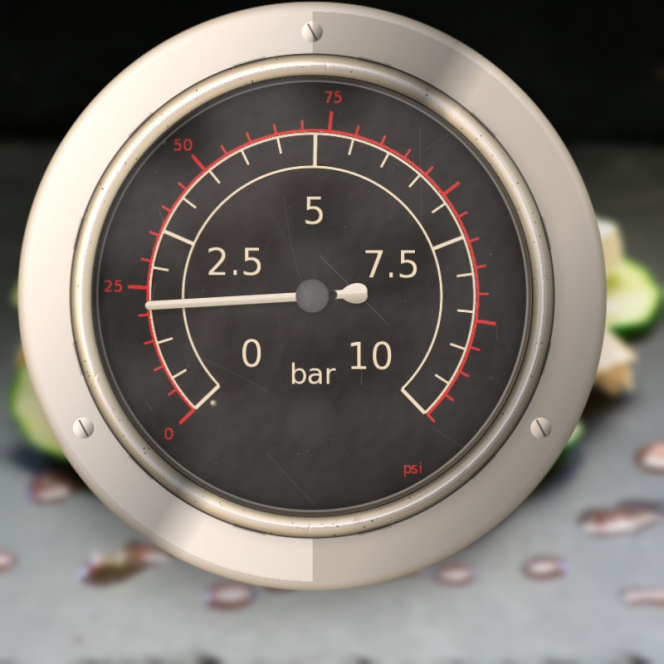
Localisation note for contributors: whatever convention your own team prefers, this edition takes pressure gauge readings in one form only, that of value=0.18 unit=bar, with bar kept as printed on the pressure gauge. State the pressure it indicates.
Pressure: value=1.5 unit=bar
